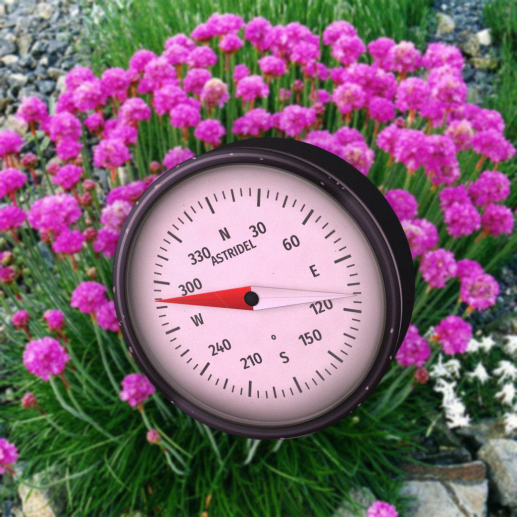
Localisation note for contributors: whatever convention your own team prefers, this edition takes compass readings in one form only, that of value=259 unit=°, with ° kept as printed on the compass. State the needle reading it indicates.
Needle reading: value=290 unit=°
